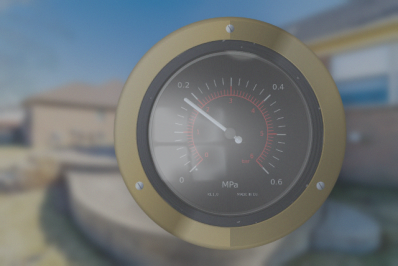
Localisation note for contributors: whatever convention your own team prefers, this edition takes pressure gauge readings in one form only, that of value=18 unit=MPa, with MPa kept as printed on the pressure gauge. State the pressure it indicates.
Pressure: value=0.18 unit=MPa
